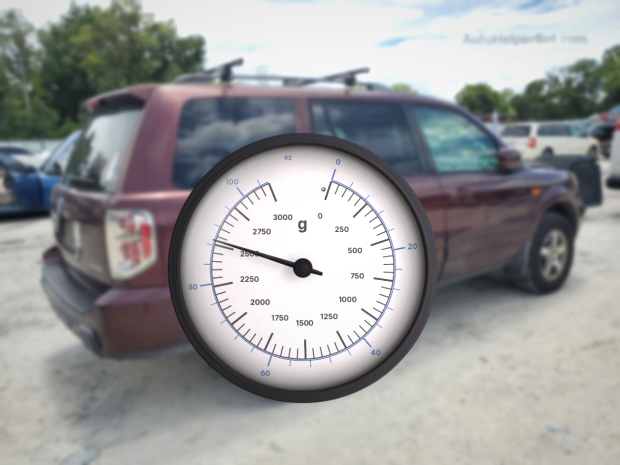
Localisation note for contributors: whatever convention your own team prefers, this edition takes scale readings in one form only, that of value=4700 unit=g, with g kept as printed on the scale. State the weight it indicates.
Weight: value=2525 unit=g
